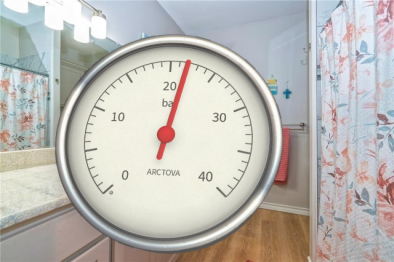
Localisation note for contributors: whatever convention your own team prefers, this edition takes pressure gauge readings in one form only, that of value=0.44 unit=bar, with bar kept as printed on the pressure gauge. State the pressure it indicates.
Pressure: value=22 unit=bar
